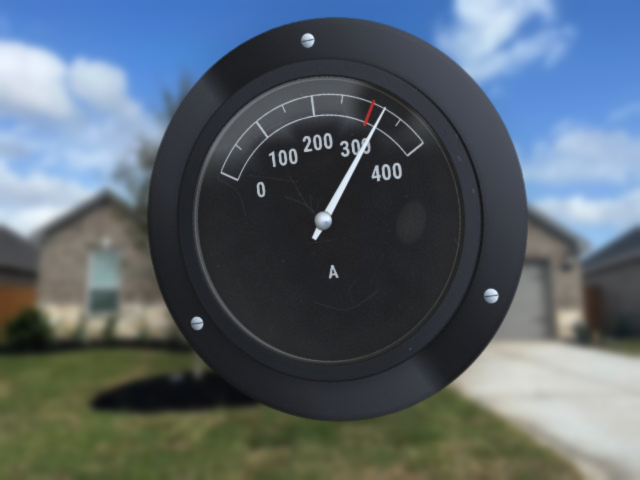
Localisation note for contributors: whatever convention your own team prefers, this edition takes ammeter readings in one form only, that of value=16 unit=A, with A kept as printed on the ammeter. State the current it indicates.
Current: value=325 unit=A
